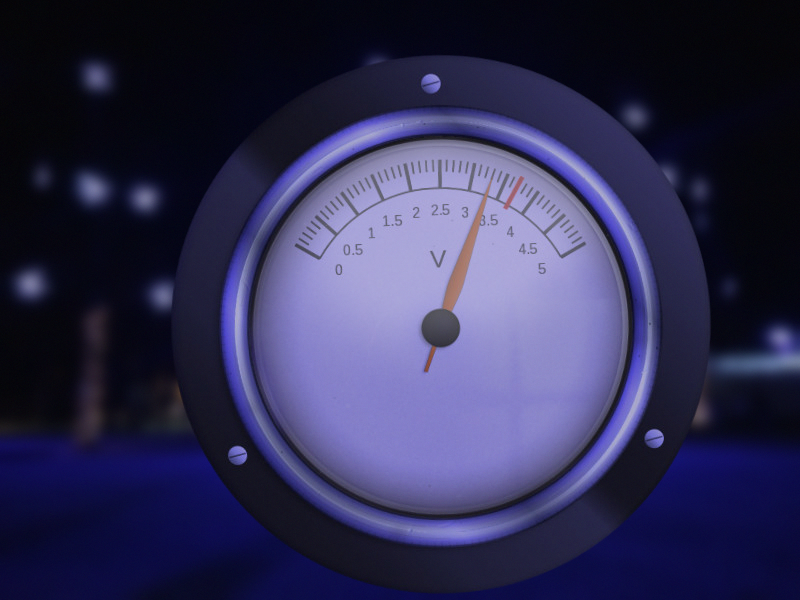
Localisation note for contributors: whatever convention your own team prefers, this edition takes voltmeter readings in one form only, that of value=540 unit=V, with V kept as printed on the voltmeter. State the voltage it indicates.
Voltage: value=3.3 unit=V
